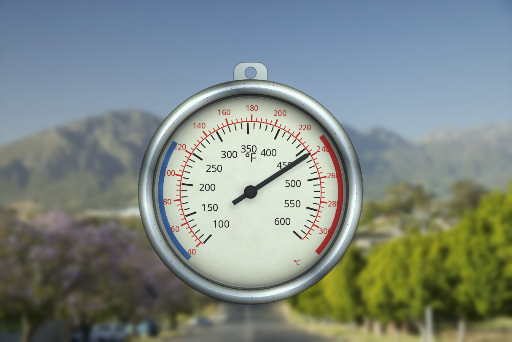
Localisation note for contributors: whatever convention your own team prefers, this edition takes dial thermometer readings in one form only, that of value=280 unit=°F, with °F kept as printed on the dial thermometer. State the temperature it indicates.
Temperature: value=460 unit=°F
